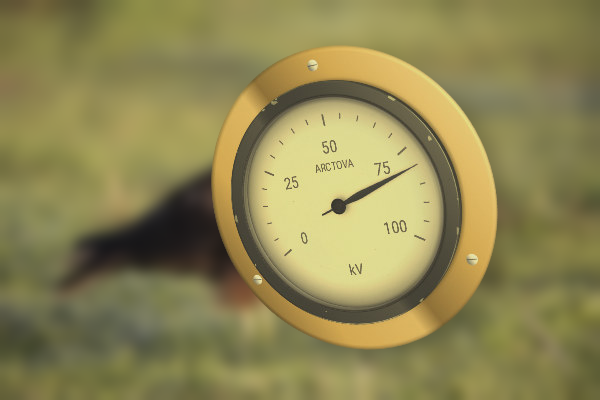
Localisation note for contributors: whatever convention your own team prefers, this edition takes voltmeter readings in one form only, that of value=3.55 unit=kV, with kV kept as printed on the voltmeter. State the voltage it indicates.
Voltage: value=80 unit=kV
